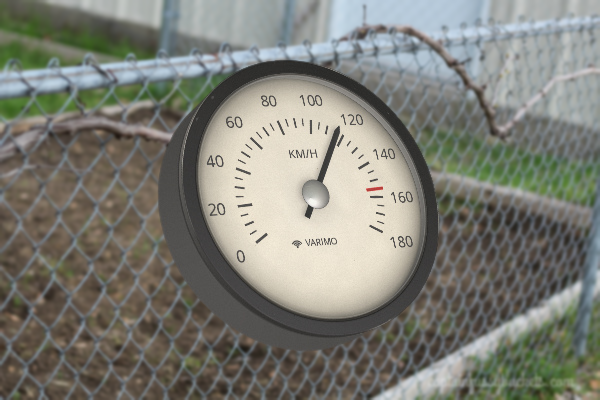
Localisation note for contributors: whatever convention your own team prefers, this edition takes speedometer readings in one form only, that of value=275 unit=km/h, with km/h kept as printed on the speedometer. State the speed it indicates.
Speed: value=115 unit=km/h
